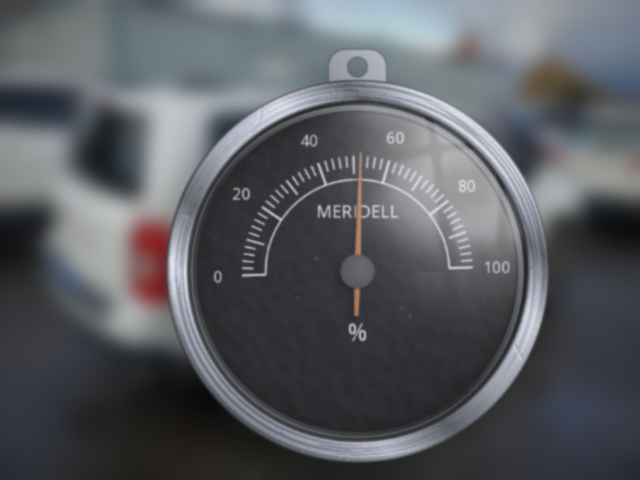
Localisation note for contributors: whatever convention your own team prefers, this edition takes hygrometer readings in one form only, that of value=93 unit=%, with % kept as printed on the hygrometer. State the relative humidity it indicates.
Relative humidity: value=52 unit=%
